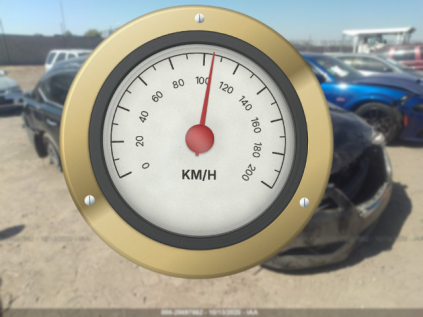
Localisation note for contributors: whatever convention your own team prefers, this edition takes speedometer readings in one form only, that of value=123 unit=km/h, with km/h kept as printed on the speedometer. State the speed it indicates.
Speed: value=105 unit=km/h
